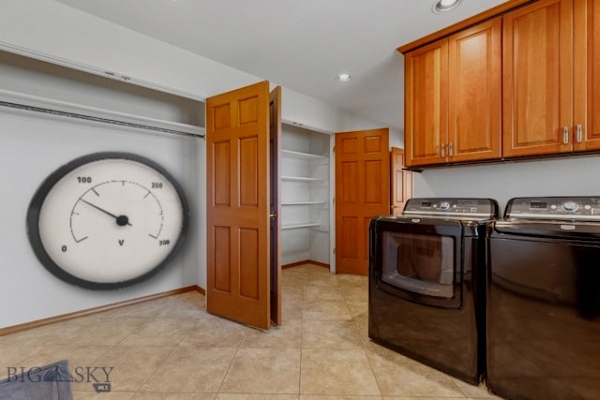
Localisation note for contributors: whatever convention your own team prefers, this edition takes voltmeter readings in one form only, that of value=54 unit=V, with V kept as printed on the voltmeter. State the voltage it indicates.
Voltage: value=75 unit=V
